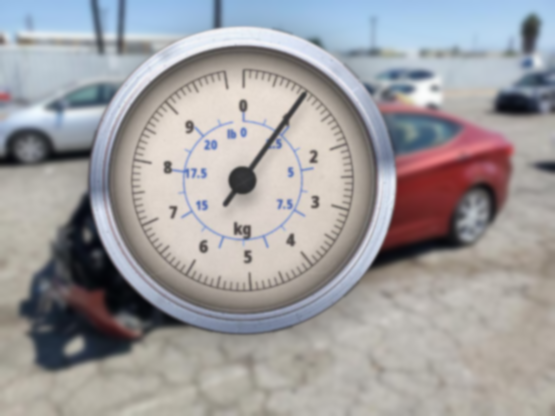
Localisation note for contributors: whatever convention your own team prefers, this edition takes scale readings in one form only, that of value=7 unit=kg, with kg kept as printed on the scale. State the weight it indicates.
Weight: value=1 unit=kg
